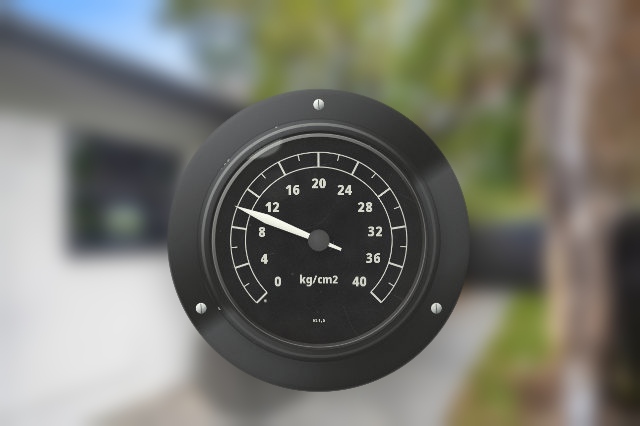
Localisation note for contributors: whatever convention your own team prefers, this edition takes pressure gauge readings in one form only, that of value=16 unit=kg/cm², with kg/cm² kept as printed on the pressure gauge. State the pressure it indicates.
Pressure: value=10 unit=kg/cm²
